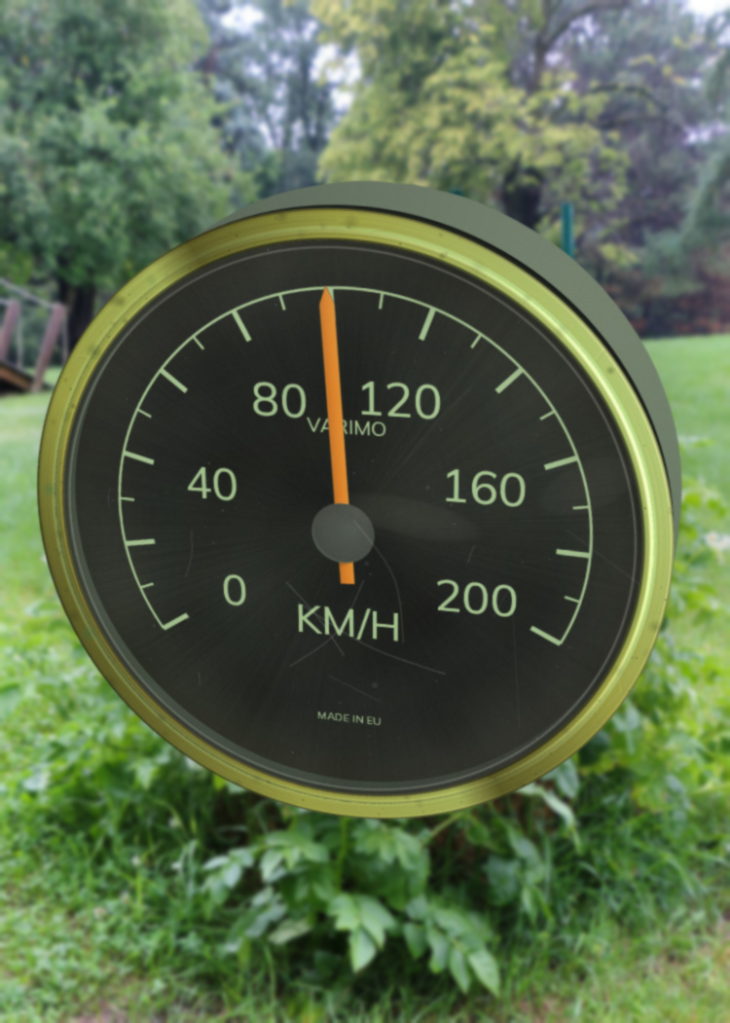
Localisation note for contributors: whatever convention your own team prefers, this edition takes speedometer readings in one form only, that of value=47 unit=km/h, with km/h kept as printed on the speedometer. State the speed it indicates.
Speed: value=100 unit=km/h
